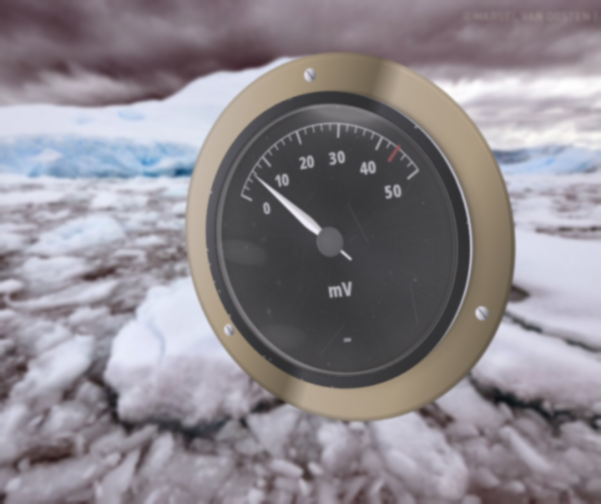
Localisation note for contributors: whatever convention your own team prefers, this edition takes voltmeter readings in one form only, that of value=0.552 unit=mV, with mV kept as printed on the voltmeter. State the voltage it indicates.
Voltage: value=6 unit=mV
